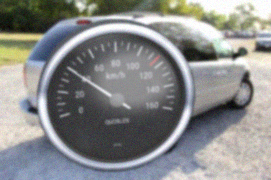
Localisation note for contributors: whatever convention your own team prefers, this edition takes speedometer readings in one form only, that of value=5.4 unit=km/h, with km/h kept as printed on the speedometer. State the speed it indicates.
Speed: value=40 unit=km/h
